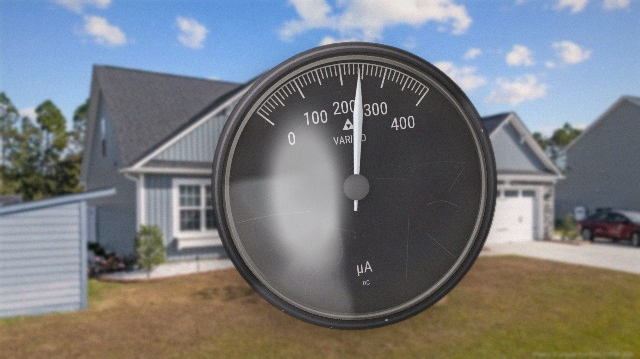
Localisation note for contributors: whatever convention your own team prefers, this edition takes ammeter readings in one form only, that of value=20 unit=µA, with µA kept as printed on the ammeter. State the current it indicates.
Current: value=240 unit=µA
